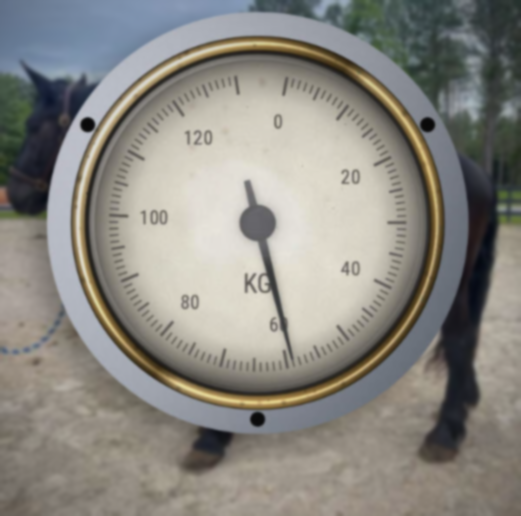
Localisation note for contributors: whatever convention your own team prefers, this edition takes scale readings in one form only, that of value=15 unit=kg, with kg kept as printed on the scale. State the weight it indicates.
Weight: value=59 unit=kg
